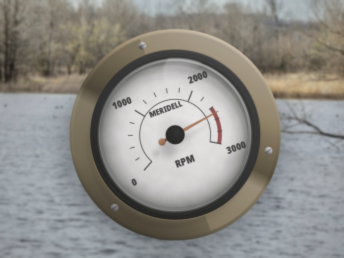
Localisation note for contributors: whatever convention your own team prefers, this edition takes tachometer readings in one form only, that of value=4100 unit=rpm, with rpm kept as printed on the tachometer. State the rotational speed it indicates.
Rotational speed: value=2500 unit=rpm
